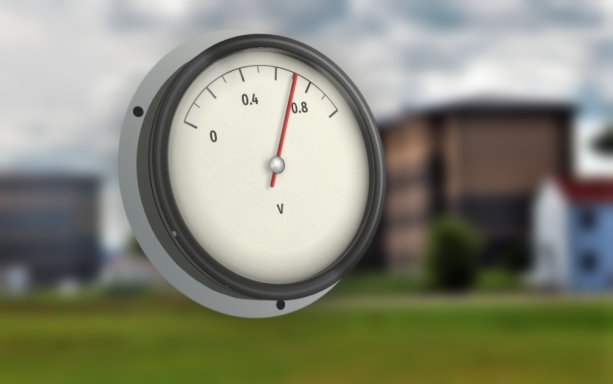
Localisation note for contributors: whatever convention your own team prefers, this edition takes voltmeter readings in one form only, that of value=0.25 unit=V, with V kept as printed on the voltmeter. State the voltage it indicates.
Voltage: value=0.7 unit=V
